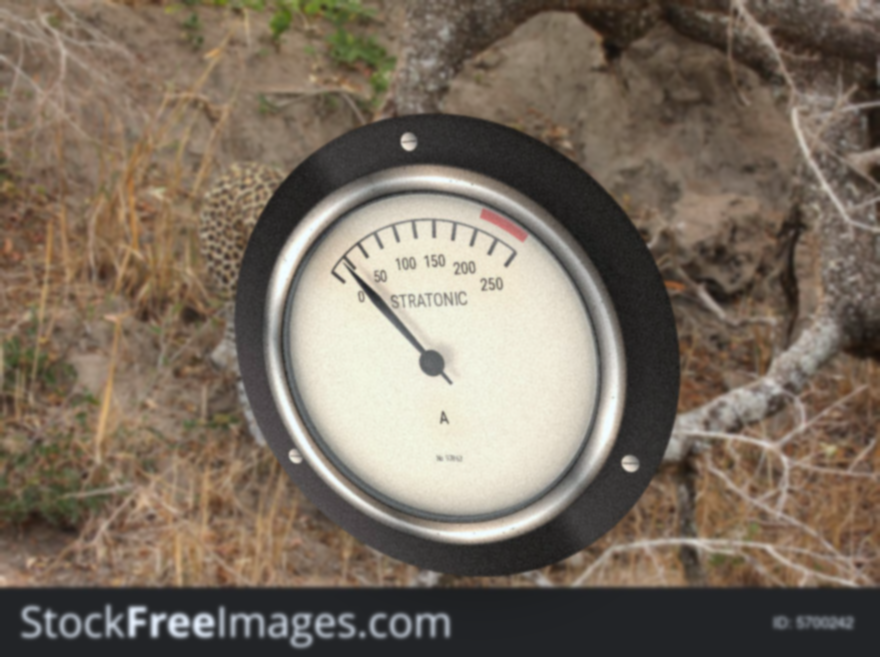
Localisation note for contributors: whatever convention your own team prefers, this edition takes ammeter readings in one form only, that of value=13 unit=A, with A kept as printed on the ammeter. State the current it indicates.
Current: value=25 unit=A
